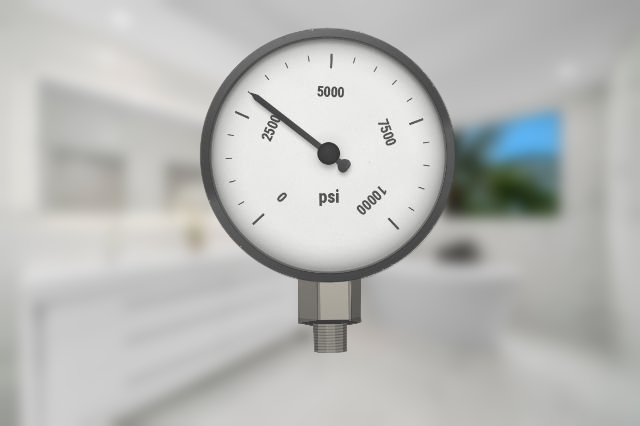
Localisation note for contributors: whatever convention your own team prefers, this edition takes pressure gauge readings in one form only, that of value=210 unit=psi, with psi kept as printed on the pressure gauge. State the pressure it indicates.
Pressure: value=3000 unit=psi
